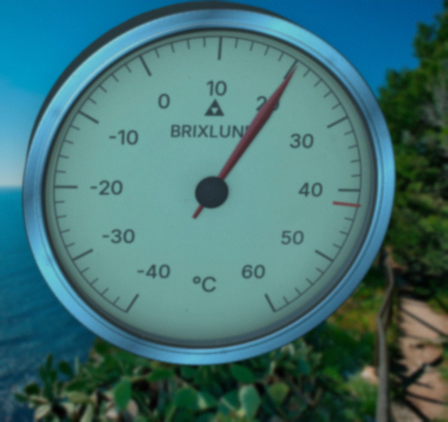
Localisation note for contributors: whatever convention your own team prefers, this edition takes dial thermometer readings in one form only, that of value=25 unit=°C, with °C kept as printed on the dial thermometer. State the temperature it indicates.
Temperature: value=20 unit=°C
